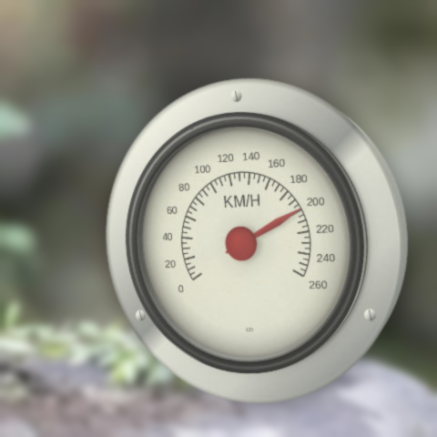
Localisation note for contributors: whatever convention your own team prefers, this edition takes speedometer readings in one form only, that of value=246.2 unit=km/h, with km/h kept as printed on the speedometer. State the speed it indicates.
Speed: value=200 unit=km/h
